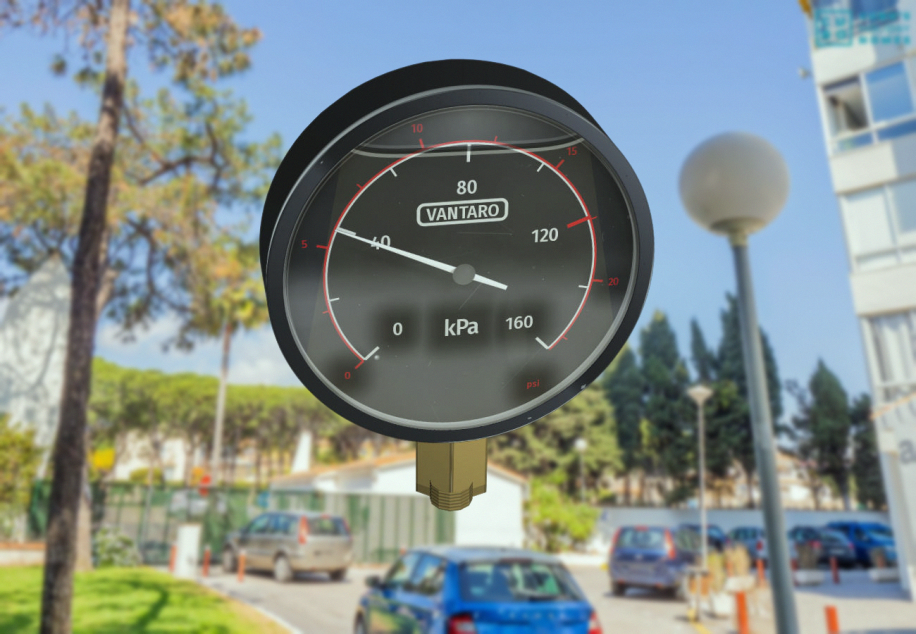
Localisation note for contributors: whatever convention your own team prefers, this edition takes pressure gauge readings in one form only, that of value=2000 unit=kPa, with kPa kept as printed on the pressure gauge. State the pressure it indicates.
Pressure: value=40 unit=kPa
